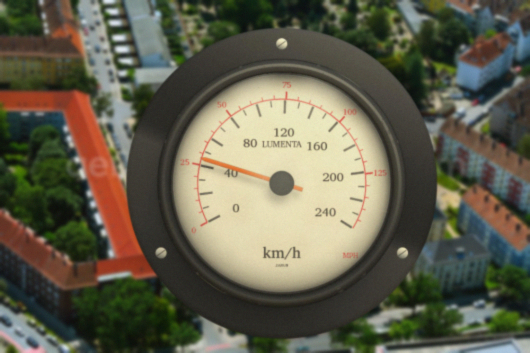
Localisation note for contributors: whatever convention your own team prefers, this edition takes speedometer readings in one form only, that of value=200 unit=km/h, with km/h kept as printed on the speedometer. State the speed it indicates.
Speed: value=45 unit=km/h
